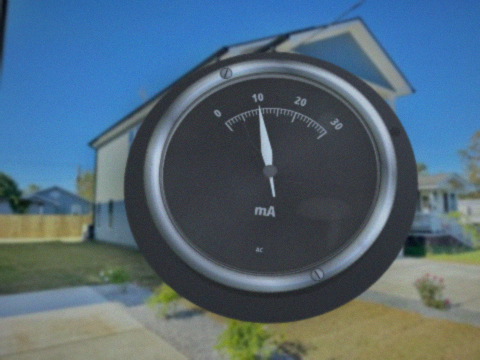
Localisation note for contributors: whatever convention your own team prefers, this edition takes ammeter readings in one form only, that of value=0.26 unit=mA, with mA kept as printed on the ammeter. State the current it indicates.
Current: value=10 unit=mA
